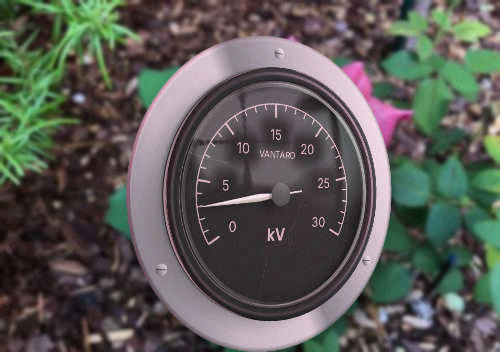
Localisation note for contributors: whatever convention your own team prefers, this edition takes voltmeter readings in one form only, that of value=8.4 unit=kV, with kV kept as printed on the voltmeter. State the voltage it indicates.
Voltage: value=3 unit=kV
